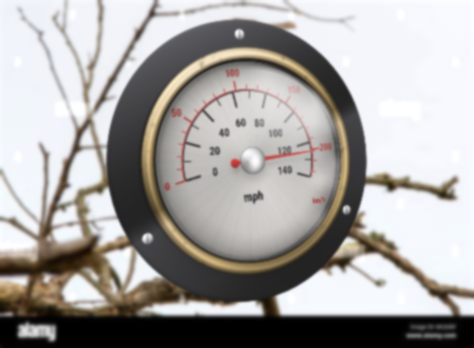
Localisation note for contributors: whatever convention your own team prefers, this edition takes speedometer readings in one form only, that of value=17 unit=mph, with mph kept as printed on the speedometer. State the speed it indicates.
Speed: value=125 unit=mph
